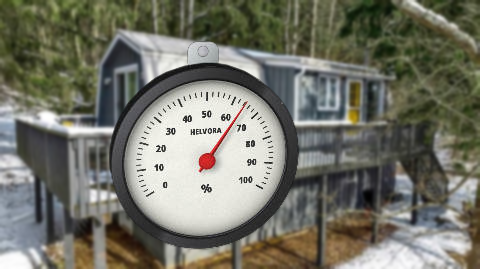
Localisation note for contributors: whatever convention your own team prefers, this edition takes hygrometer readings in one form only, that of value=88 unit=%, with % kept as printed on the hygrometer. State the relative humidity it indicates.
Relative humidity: value=64 unit=%
